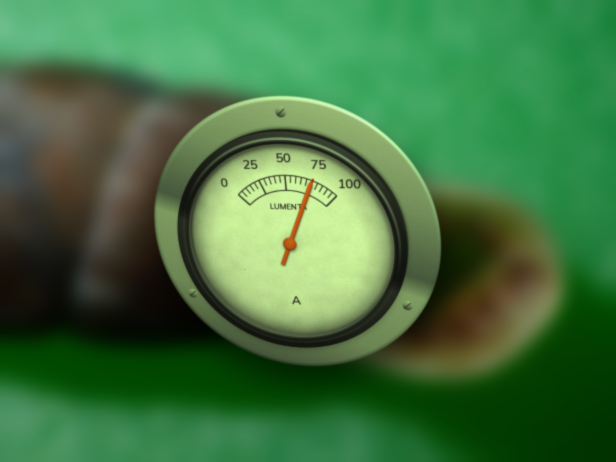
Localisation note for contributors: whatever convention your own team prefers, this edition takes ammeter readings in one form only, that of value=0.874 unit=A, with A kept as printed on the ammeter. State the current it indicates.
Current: value=75 unit=A
